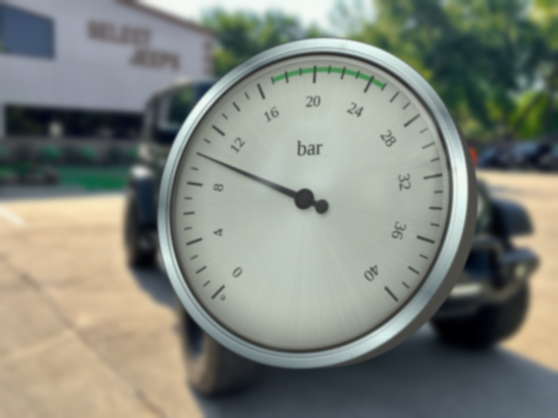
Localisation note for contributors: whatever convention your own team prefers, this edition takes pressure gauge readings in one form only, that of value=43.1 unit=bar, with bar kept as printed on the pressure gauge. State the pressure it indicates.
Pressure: value=10 unit=bar
